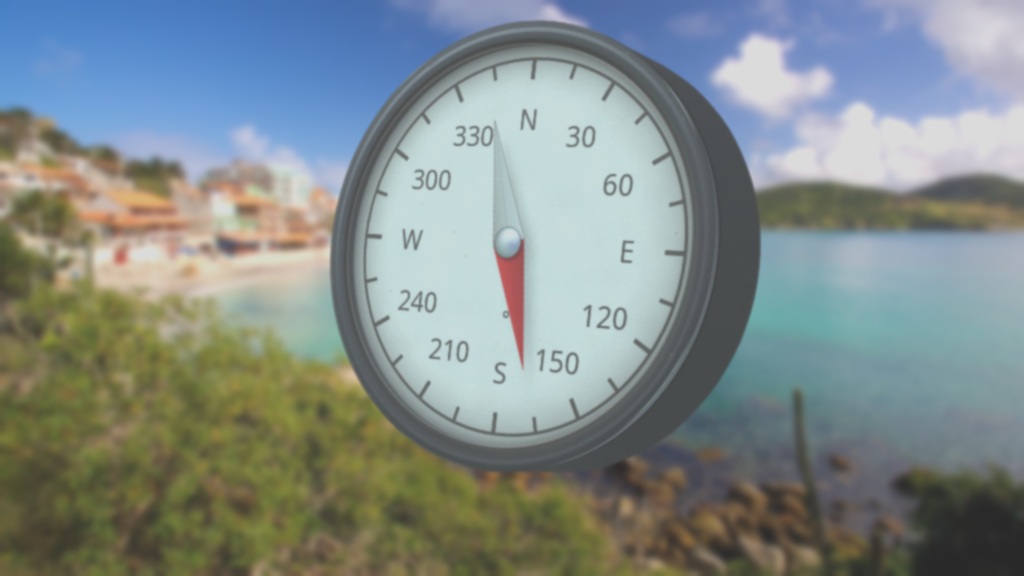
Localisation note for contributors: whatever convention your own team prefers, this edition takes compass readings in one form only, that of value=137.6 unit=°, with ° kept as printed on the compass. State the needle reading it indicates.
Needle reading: value=165 unit=°
